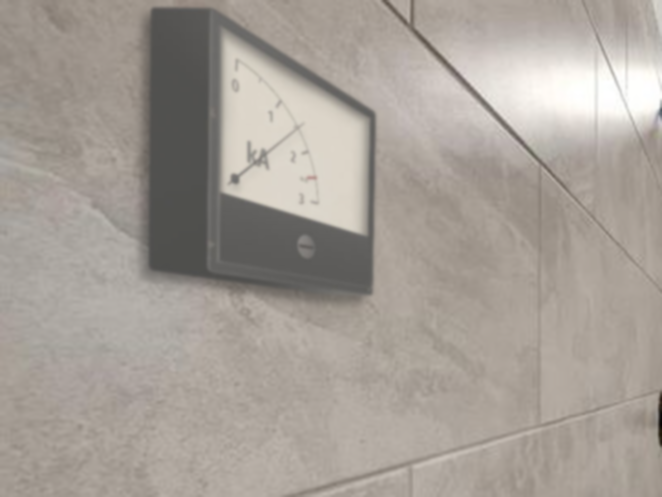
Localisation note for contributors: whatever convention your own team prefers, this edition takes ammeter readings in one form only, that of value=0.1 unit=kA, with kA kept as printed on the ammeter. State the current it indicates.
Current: value=1.5 unit=kA
